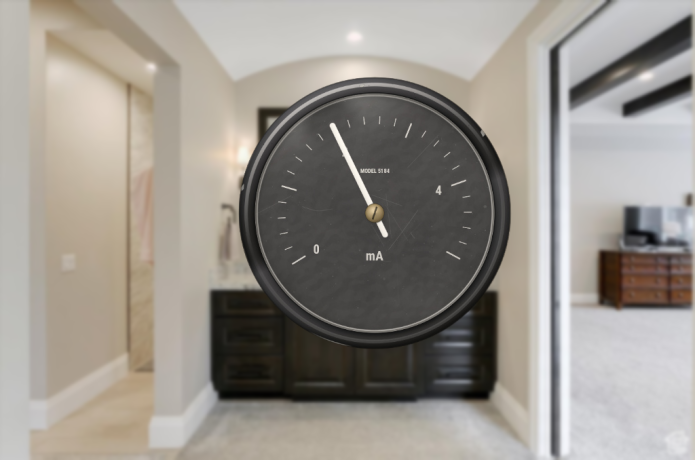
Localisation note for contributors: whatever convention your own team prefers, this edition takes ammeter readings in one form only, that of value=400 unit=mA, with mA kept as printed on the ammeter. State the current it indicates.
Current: value=2 unit=mA
